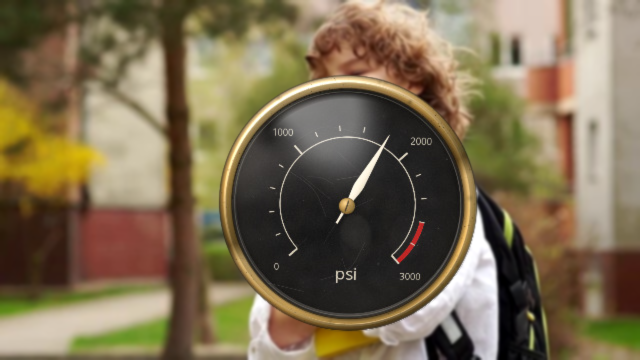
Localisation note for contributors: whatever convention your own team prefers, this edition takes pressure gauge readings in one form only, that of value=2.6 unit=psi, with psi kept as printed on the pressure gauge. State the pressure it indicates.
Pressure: value=1800 unit=psi
